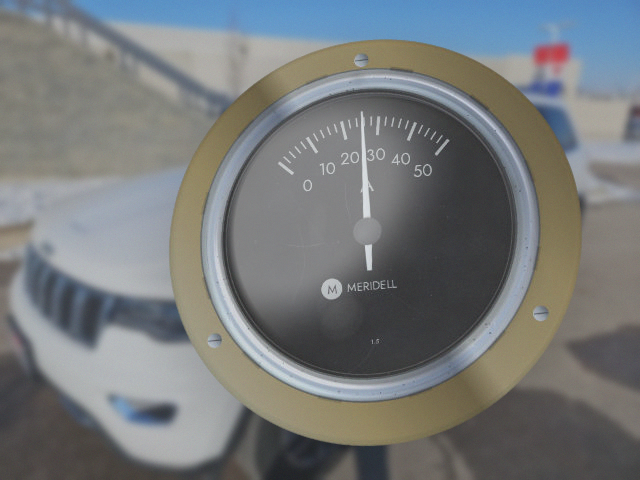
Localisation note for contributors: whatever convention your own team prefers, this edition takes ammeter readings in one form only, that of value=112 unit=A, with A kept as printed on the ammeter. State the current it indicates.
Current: value=26 unit=A
